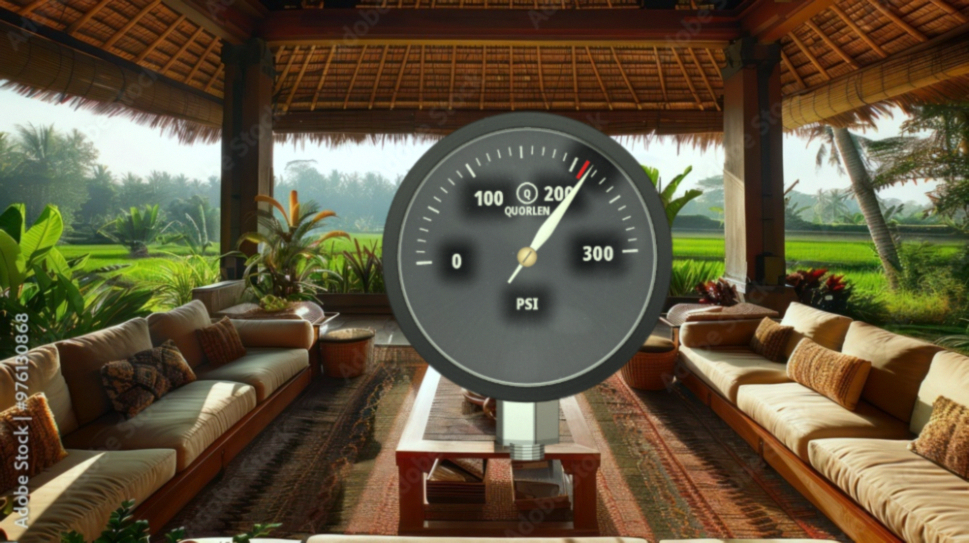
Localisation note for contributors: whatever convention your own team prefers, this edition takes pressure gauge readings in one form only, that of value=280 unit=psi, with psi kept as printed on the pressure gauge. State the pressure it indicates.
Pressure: value=215 unit=psi
